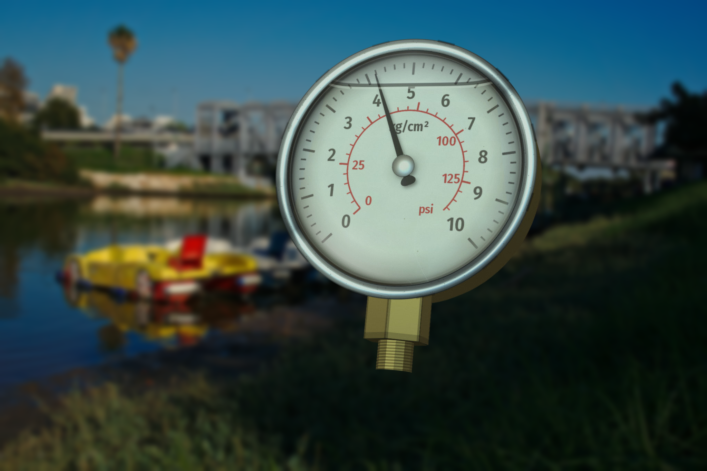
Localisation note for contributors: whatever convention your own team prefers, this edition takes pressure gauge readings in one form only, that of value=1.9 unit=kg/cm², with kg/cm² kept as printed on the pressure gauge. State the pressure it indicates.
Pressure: value=4.2 unit=kg/cm²
